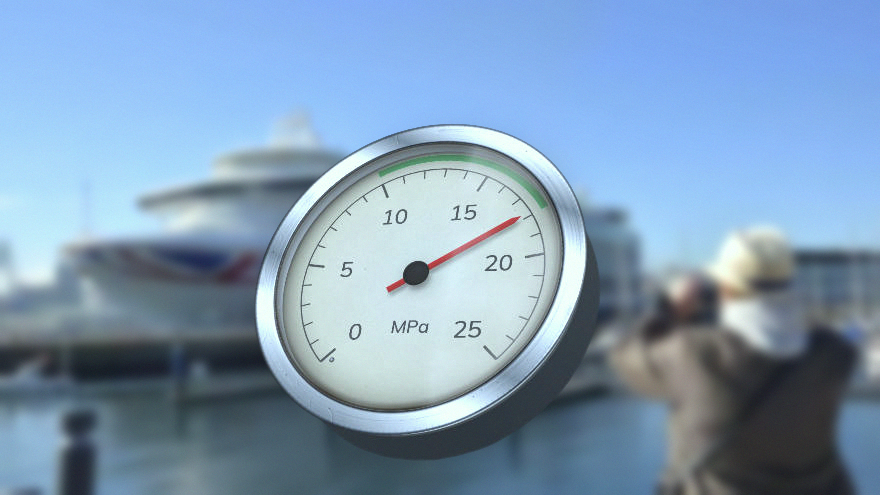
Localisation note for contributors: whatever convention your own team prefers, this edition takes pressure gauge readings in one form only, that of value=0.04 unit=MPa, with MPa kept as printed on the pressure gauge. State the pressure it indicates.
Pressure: value=18 unit=MPa
